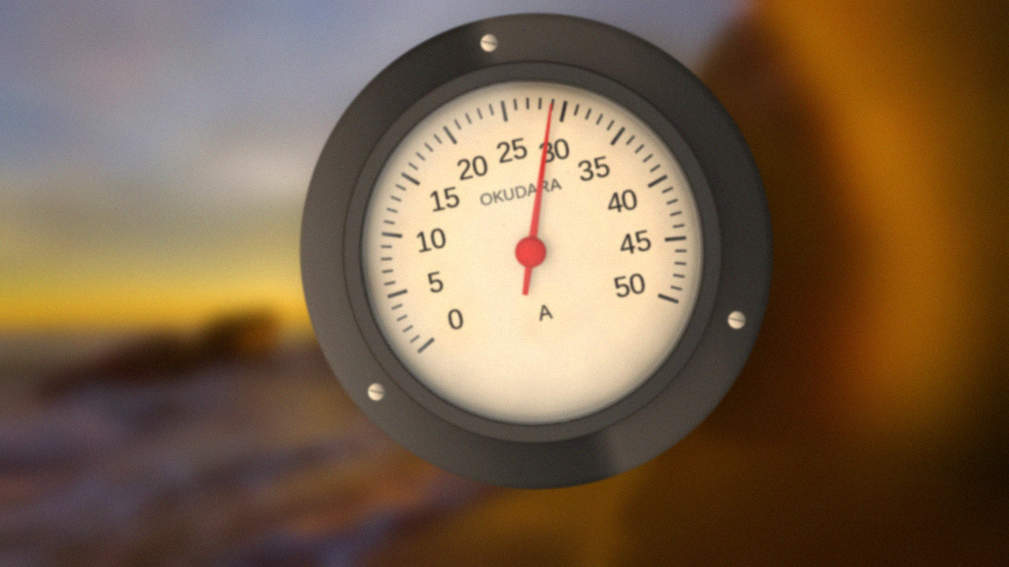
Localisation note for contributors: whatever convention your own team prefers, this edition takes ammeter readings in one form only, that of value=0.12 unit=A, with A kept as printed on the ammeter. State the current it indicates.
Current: value=29 unit=A
